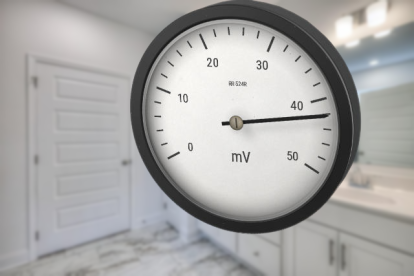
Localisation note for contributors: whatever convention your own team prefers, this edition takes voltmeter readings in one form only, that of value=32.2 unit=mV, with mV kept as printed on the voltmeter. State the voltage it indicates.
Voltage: value=42 unit=mV
